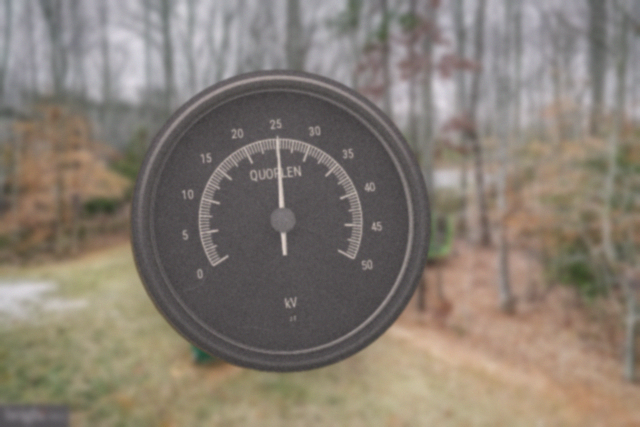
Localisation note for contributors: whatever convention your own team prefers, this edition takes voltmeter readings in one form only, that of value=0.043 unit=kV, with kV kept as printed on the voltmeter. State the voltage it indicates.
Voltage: value=25 unit=kV
